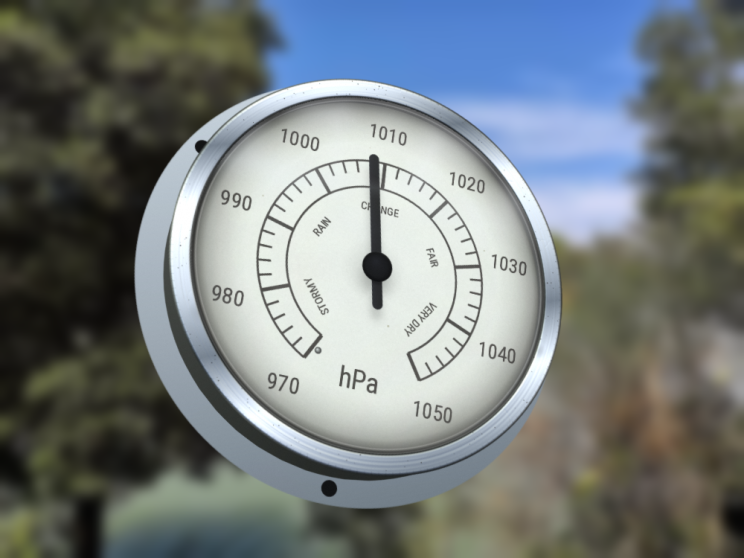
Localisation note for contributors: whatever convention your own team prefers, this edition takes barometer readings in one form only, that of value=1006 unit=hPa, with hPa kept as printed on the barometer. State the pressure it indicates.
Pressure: value=1008 unit=hPa
